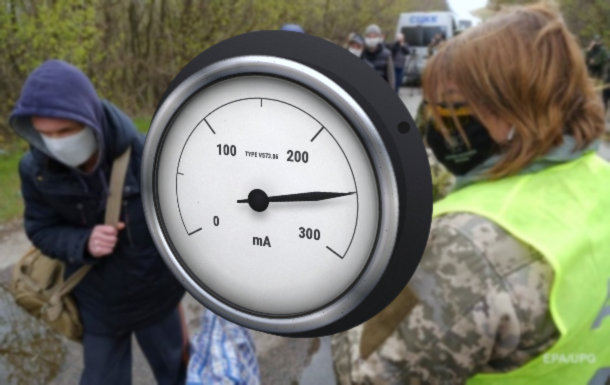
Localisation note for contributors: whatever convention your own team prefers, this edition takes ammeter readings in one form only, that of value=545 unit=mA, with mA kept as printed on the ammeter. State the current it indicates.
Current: value=250 unit=mA
